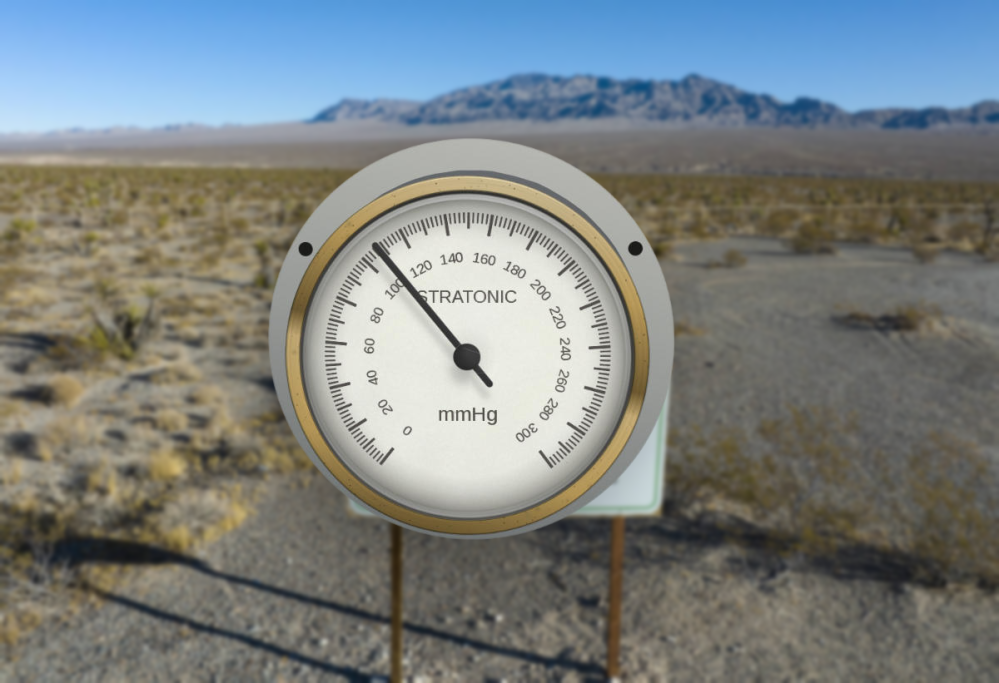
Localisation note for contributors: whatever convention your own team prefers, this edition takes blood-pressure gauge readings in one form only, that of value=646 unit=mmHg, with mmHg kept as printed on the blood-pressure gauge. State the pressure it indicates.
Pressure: value=108 unit=mmHg
